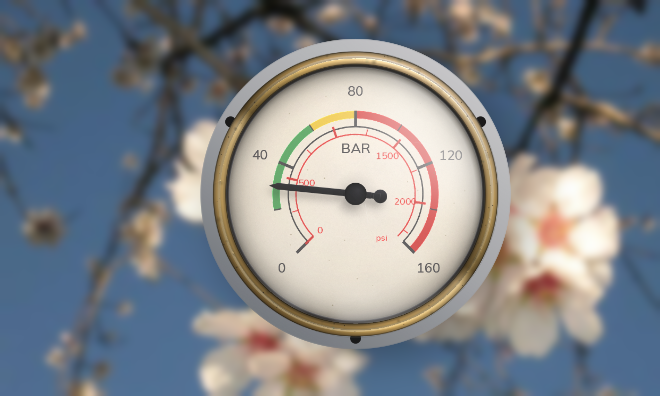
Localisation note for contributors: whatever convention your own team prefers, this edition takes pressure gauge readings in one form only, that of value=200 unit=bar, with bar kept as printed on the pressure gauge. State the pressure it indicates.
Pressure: value=30 unit=bar
